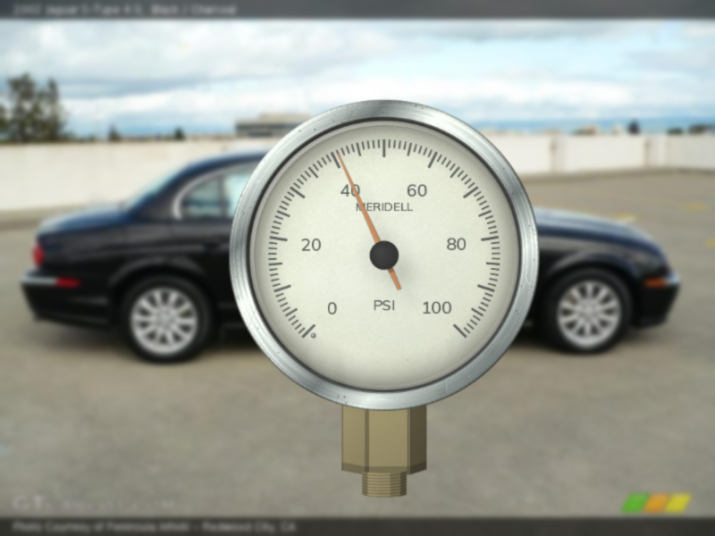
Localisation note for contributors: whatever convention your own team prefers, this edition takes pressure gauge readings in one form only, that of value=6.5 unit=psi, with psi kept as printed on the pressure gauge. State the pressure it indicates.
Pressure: value=41 unit=psi
